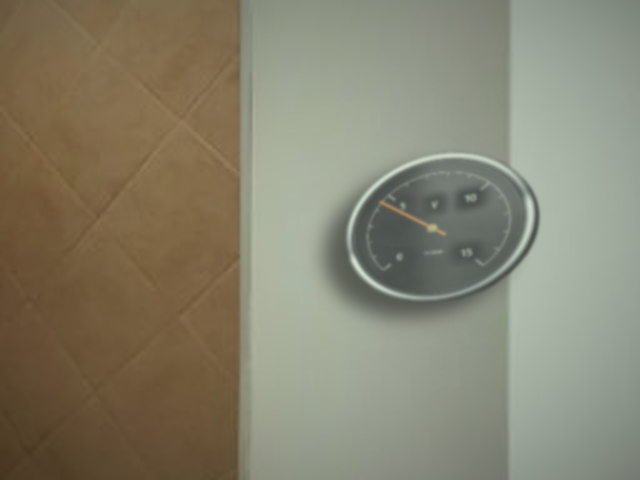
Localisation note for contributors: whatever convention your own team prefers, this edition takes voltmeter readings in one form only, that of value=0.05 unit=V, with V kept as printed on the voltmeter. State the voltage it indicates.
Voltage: value=4.5 unit=V
